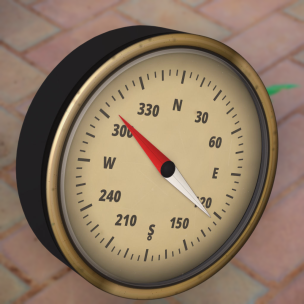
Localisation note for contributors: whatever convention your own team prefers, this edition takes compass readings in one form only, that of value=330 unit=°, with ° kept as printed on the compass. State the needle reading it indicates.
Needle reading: value=305 unit=°
